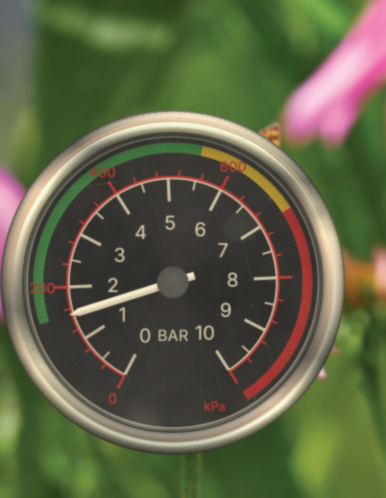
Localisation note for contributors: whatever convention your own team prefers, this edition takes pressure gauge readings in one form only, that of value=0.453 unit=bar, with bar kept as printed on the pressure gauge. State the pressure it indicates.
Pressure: value=1.5 unit=bar
